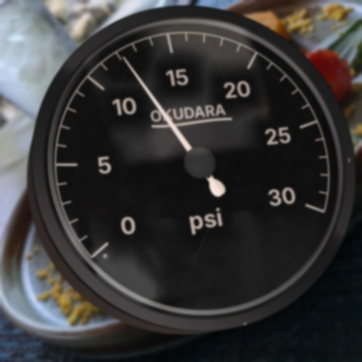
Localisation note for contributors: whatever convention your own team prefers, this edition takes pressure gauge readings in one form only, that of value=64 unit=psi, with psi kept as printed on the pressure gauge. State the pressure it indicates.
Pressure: value=12 unit=psi
